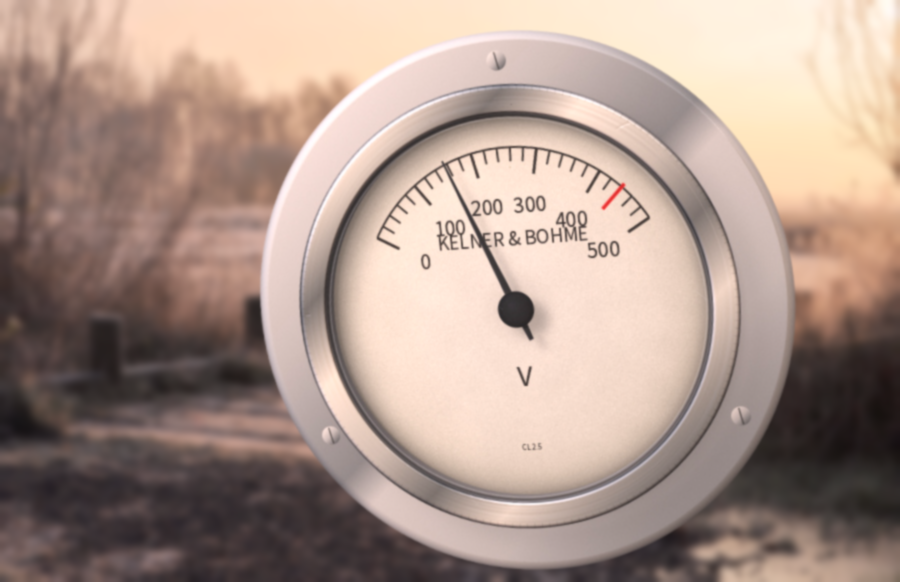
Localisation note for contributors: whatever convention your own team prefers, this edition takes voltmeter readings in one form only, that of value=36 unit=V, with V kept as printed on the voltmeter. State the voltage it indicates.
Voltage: value=160 unit=V
